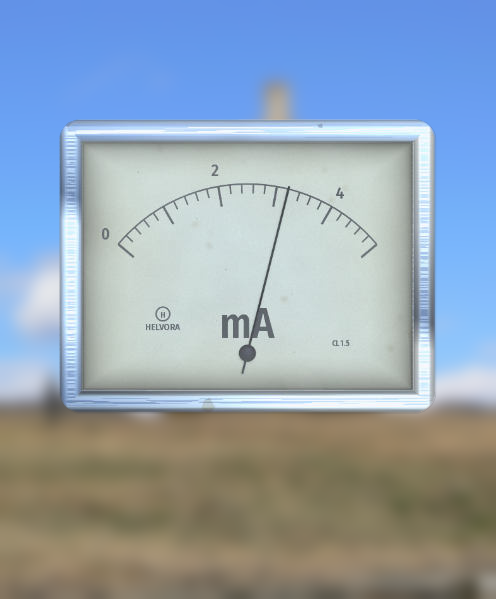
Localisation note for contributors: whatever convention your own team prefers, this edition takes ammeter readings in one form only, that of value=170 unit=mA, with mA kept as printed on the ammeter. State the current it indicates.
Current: value=3.2 unit=mA
